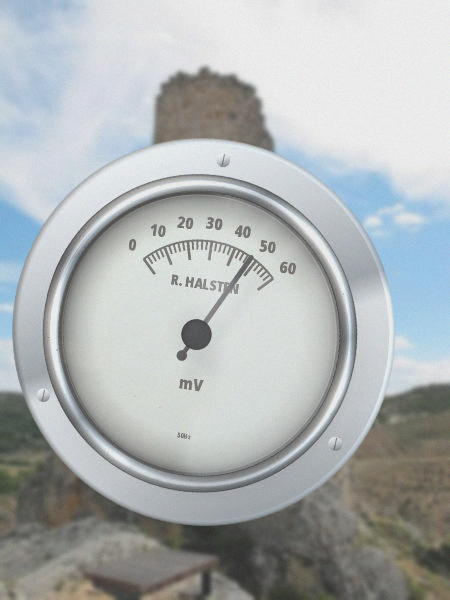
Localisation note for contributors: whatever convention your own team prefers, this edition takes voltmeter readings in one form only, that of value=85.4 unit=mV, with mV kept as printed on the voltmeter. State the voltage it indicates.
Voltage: value=48 unit=mV
